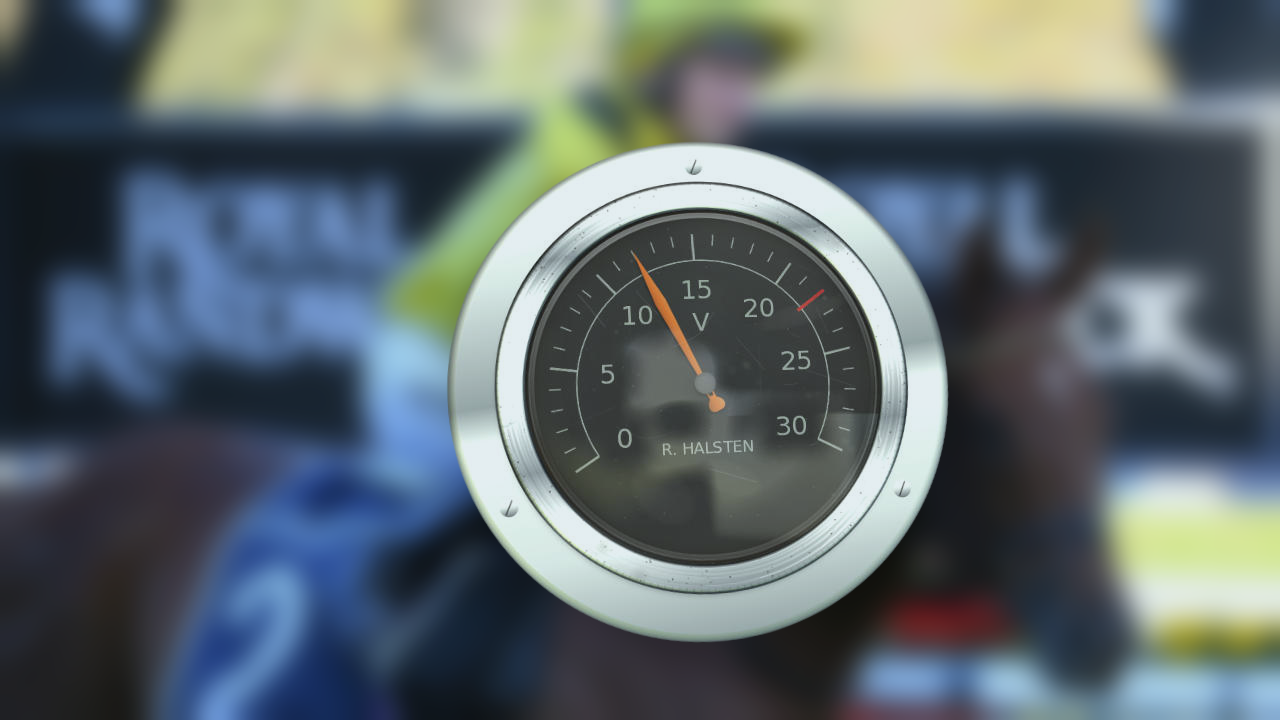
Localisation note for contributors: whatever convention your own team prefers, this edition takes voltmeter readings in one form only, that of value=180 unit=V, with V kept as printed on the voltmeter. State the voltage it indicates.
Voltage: value=12 unit=V
